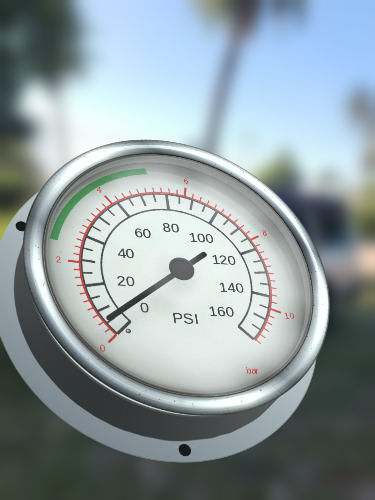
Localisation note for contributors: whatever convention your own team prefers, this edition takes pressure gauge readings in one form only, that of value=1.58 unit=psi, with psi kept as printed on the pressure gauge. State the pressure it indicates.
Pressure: value=5 unit=psi
